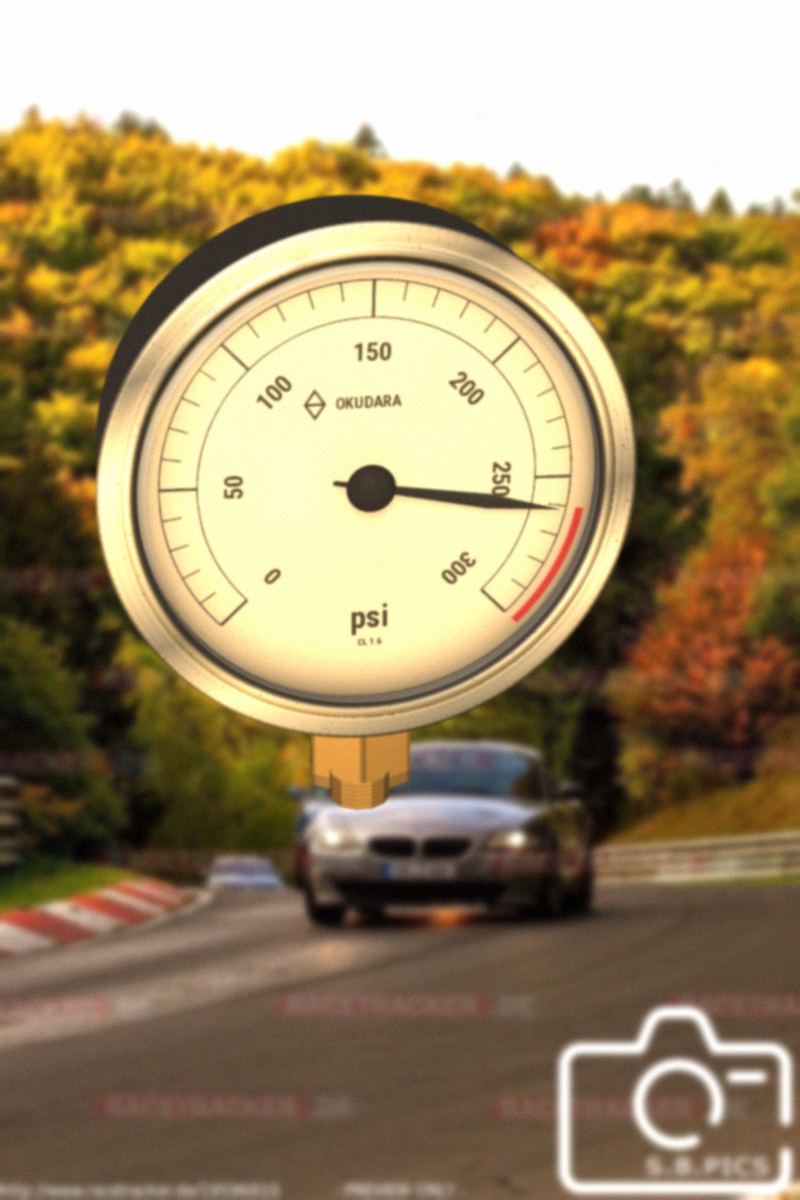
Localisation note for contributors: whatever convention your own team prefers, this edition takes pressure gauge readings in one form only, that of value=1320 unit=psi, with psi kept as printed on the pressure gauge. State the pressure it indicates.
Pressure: value=260 unit=psi
